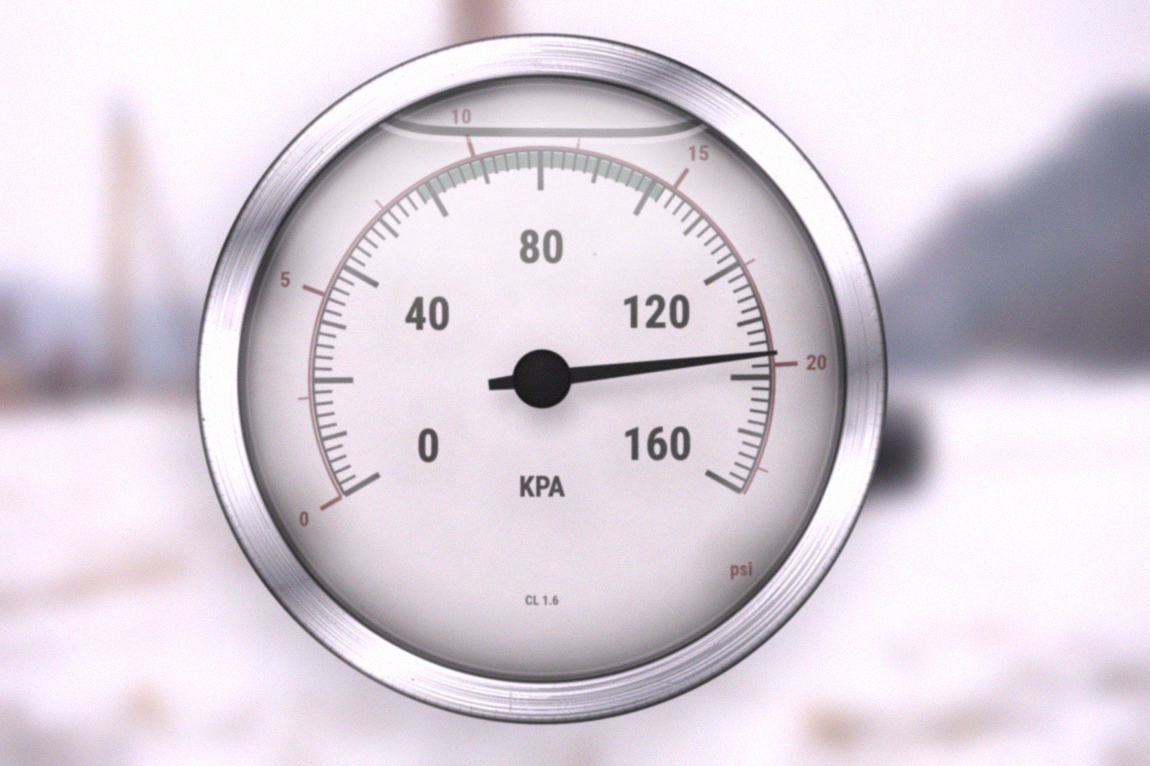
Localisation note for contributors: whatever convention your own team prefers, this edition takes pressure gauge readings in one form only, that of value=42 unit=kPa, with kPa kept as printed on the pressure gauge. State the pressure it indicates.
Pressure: value=136 unit=kPa
